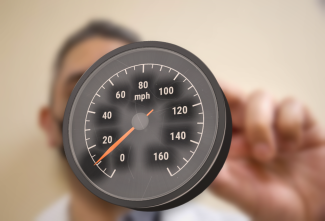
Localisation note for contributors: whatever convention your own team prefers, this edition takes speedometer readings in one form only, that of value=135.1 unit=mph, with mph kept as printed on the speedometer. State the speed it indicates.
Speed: value=10 unit=mph
